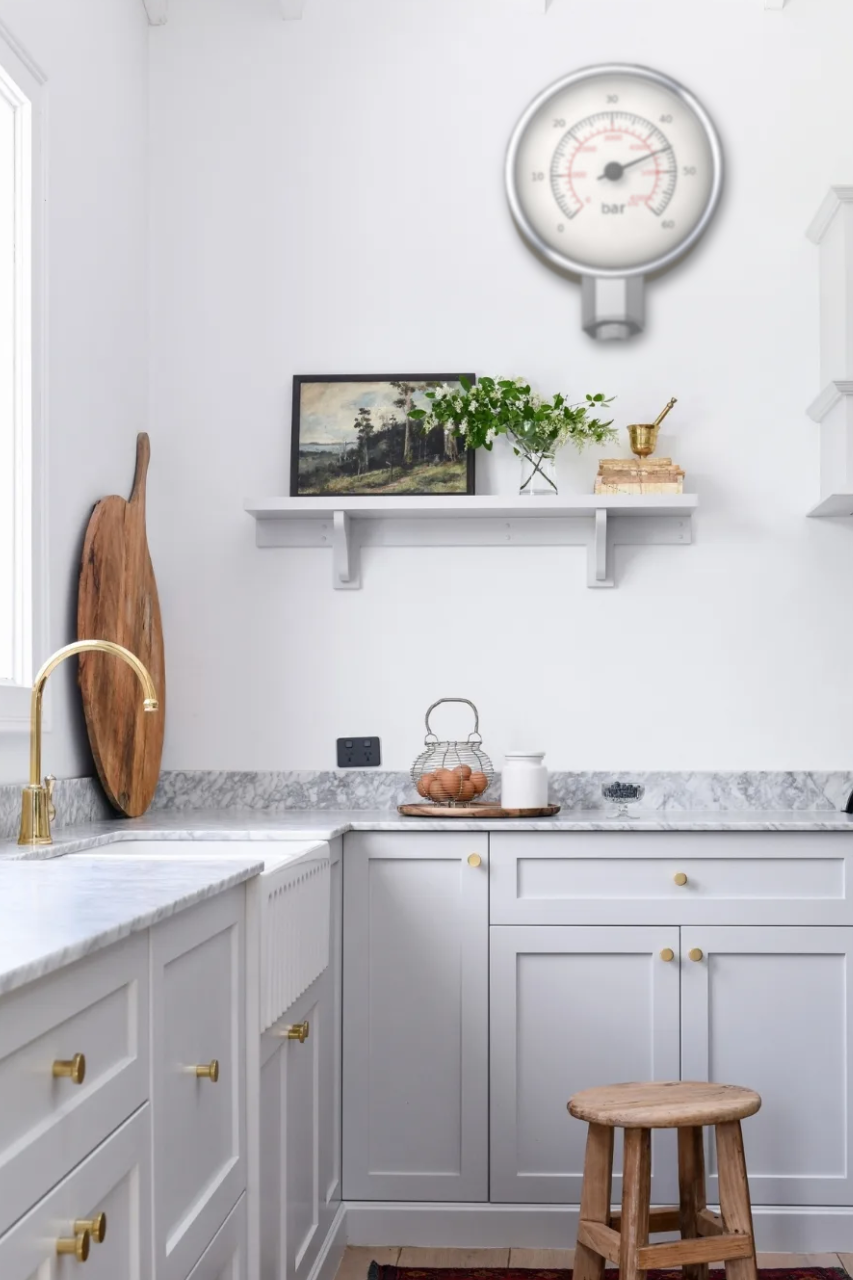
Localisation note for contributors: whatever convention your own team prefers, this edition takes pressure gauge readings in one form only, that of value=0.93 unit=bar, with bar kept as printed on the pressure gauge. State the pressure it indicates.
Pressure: value=45 unit=bar
